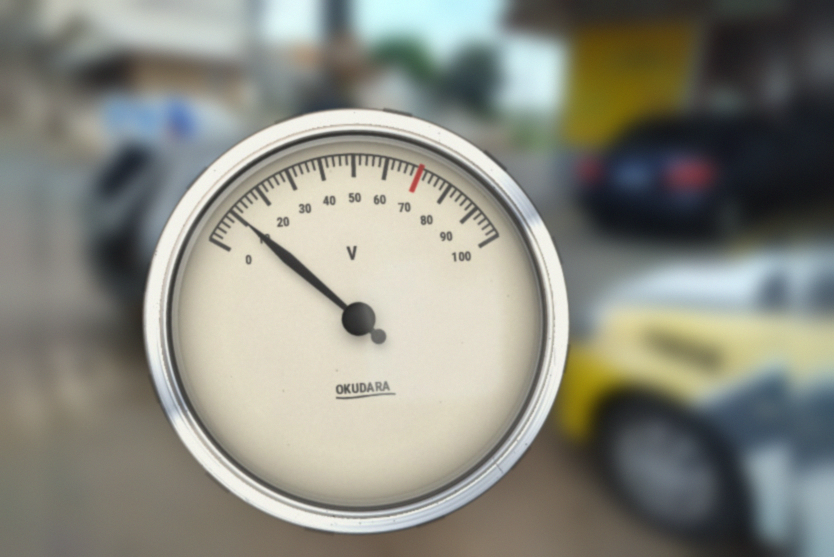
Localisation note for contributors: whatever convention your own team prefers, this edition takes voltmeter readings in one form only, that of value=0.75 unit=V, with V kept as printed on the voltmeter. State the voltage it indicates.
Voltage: value=10 unit=V
